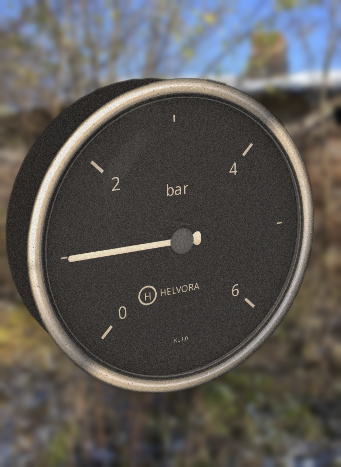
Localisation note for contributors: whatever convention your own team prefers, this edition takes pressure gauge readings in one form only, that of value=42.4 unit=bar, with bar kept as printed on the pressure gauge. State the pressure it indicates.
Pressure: value=1 unit=bar
